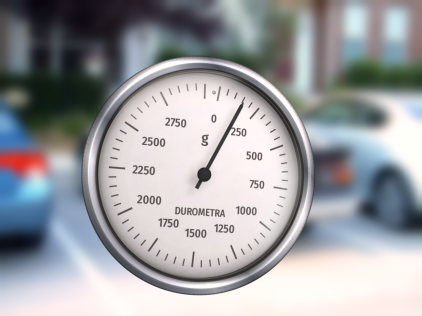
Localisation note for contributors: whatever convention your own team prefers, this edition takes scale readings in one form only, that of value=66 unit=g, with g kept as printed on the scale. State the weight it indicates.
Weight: value=150 unit=g
